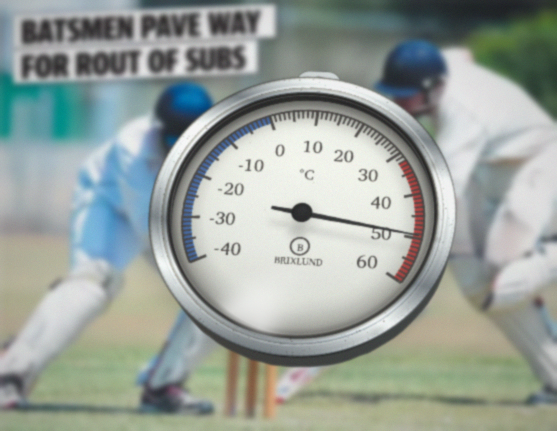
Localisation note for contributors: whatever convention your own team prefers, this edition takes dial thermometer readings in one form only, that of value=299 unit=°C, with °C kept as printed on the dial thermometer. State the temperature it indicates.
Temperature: value=50 unit=°C
